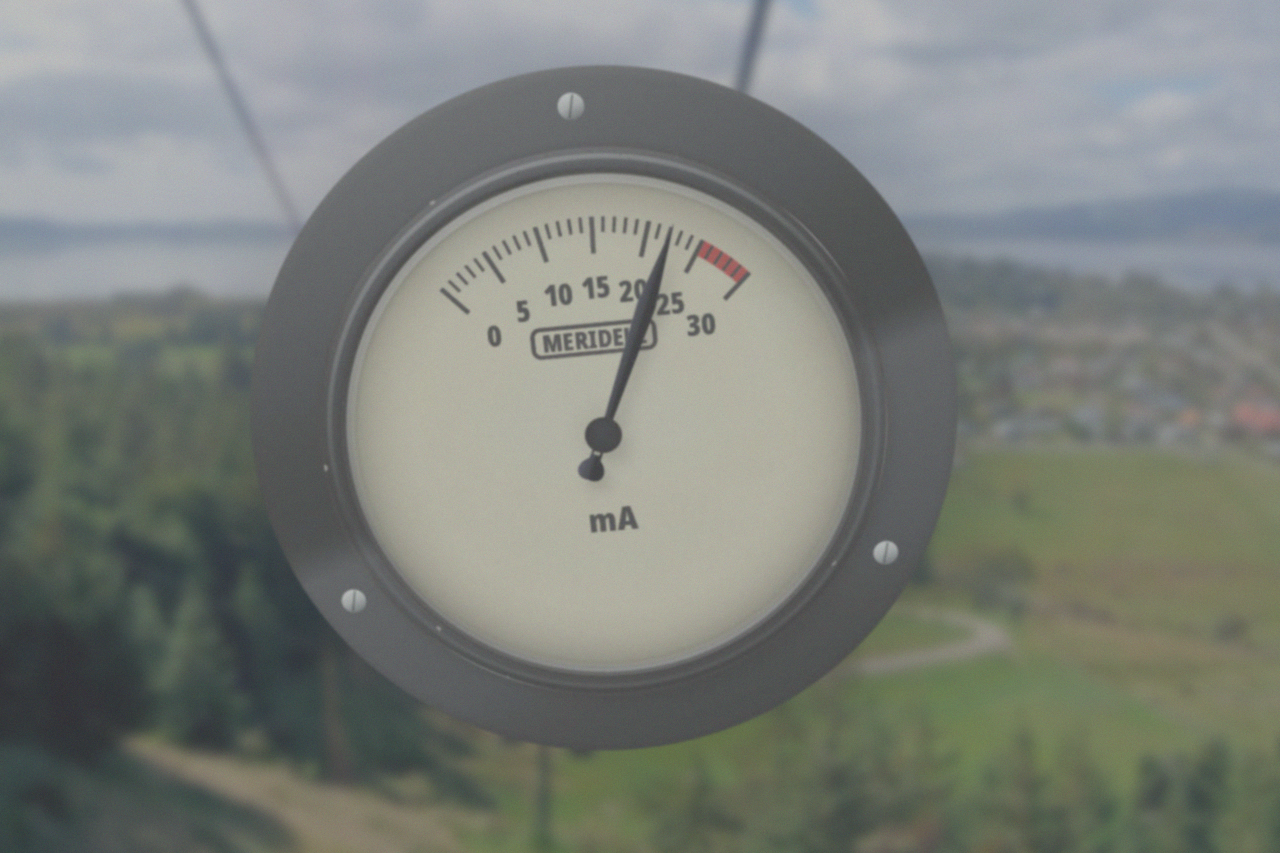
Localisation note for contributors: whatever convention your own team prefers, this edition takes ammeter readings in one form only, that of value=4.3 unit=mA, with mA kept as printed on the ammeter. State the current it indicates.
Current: value=22 unit=mA
